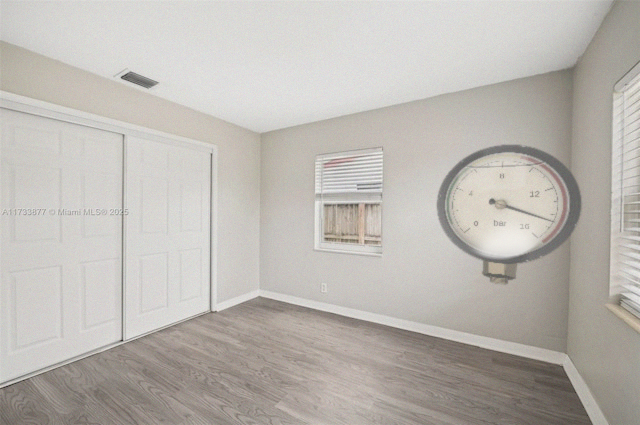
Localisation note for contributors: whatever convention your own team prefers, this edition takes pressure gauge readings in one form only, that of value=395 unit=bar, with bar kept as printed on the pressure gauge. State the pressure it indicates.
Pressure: value=14.5 unit=bar
